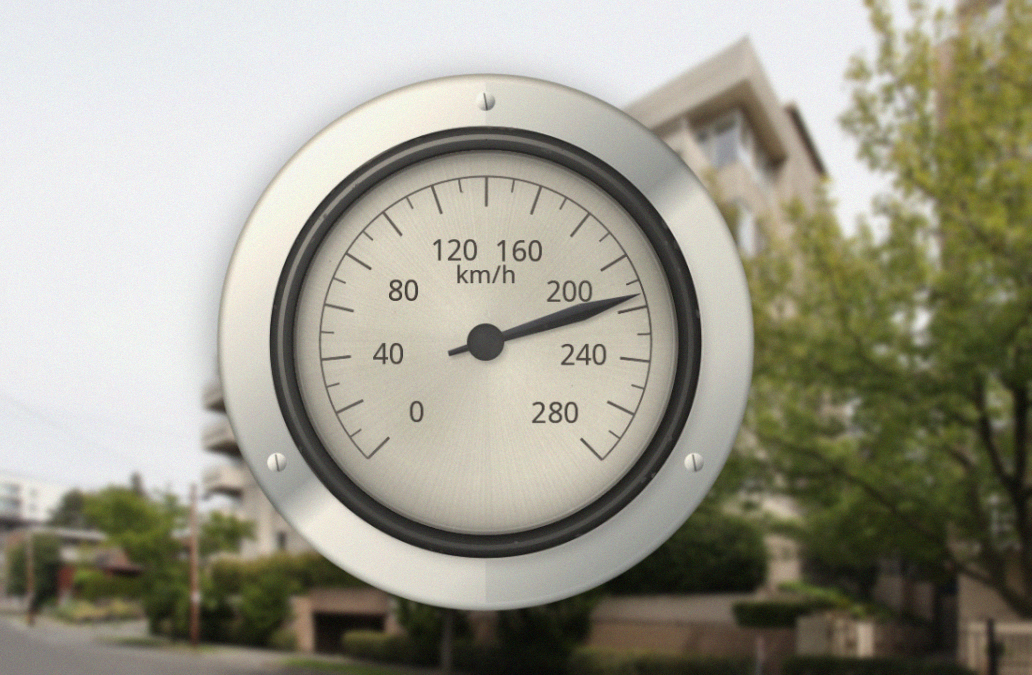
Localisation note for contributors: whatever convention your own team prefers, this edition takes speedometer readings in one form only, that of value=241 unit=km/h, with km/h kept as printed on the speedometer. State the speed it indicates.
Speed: value=215 unit=km/h
